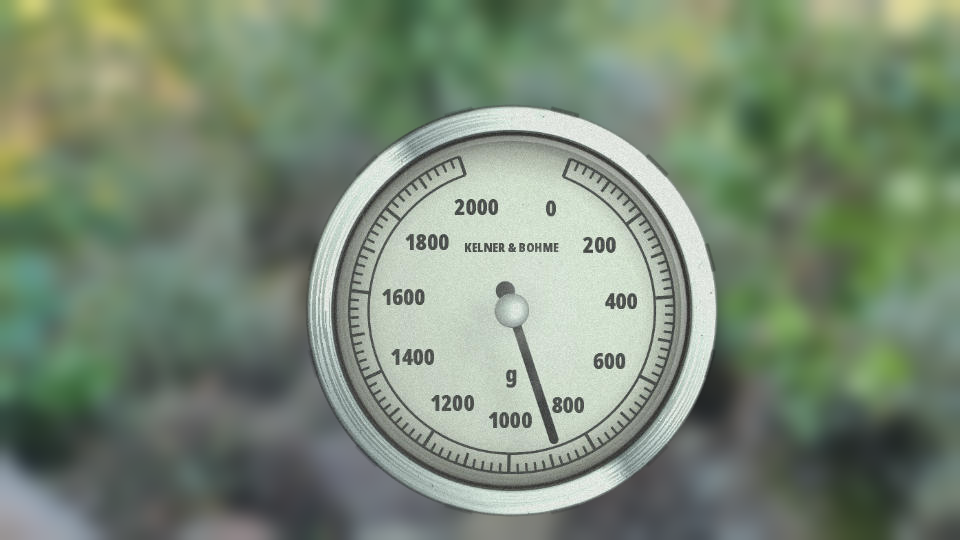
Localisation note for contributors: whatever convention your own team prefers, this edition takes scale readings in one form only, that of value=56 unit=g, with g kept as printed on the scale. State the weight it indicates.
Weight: value=880 unit=g
